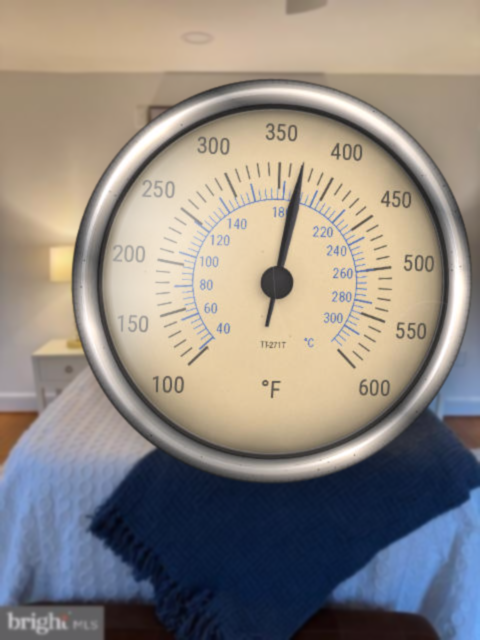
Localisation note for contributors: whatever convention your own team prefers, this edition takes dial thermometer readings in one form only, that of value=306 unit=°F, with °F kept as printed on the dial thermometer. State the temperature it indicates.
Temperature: value=370 unit=°F
